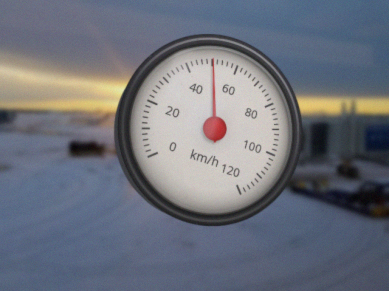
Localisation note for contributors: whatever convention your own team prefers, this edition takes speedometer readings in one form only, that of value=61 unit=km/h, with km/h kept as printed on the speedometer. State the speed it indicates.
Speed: value=50 unit=km/h
